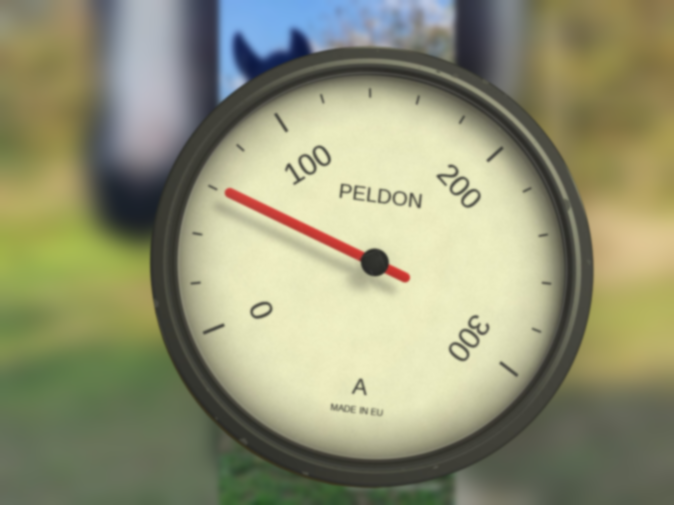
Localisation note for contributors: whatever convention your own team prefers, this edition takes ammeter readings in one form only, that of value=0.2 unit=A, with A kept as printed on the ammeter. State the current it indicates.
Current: value=60 unit=A
